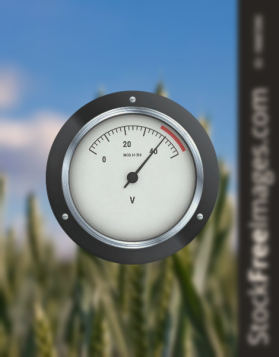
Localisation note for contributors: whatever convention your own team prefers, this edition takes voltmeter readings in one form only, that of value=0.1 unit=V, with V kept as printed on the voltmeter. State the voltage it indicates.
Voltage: value=40 unit=V
